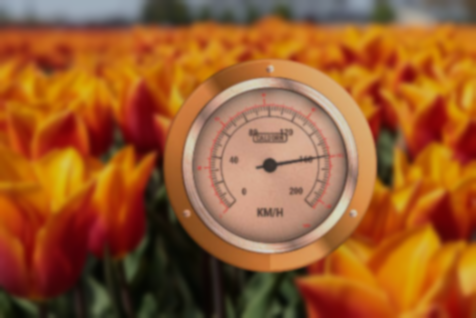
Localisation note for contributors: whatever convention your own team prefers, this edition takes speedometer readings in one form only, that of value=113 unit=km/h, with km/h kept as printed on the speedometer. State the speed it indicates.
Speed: value=160 unit=km/h
